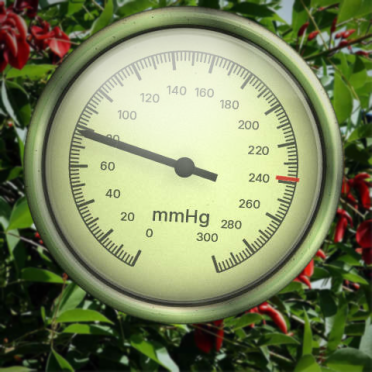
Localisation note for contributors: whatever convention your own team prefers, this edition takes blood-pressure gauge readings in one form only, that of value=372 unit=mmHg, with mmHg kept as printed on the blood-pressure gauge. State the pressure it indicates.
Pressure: value=78 unit=mmHg
